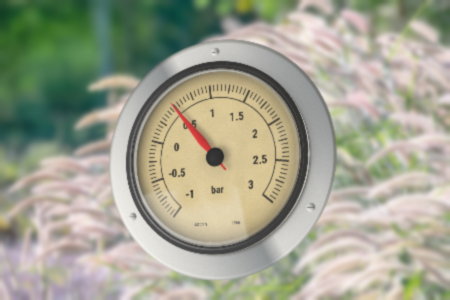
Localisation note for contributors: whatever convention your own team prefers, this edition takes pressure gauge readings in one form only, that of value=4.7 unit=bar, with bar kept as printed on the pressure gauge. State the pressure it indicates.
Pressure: value=0.5 unit=bar
